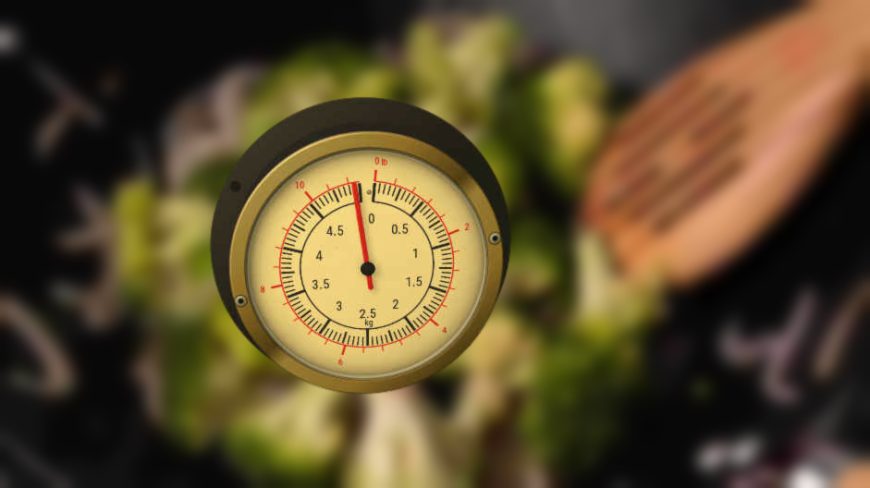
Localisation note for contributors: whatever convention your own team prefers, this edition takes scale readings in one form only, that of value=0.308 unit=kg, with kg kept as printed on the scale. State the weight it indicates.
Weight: value=4.95 unit=kg
